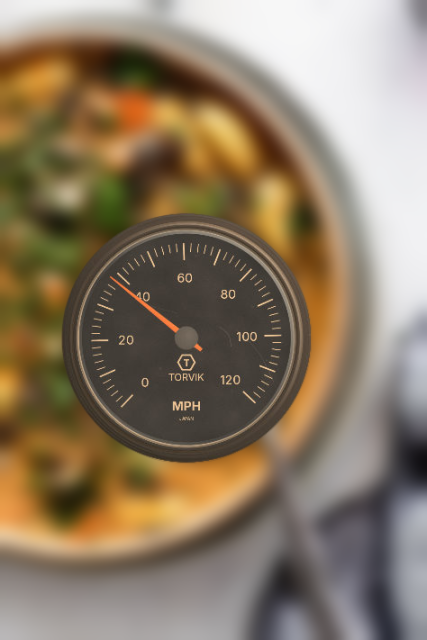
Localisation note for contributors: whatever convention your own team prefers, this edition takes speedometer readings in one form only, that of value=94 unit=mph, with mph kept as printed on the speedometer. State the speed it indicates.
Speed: value=38 unit=mph
